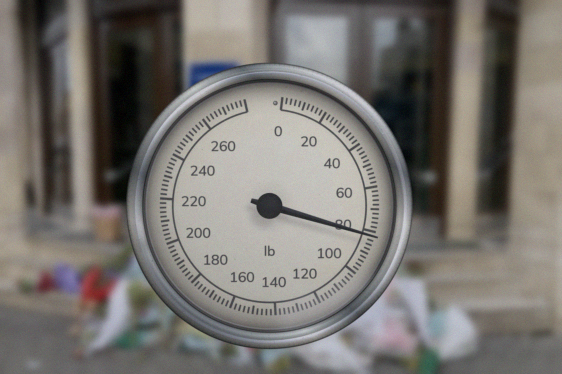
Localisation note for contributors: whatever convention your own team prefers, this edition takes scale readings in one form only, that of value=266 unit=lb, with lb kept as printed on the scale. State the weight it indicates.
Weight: value=82 unit=lb
